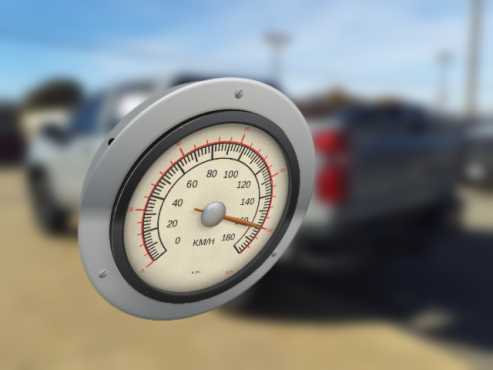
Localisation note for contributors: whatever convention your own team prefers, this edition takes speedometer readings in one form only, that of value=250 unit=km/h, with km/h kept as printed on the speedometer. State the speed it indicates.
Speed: value=160 unit=km/h
